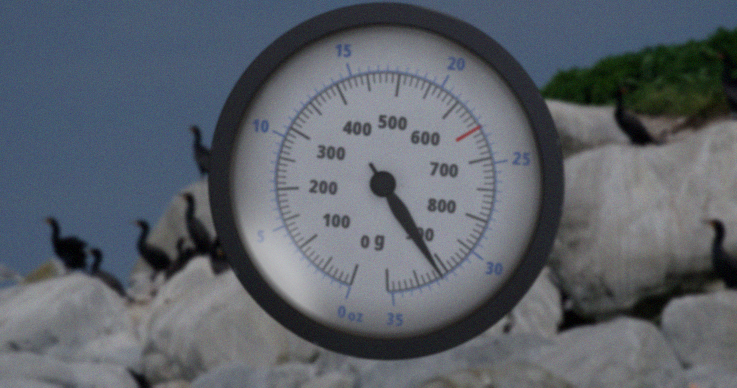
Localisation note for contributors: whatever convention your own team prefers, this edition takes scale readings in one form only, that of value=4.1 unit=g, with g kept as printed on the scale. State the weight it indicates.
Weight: value=910 unit=g
